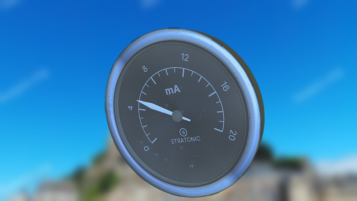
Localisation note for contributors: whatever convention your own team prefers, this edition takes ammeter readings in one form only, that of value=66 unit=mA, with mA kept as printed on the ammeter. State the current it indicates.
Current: value=5 unit=mA
